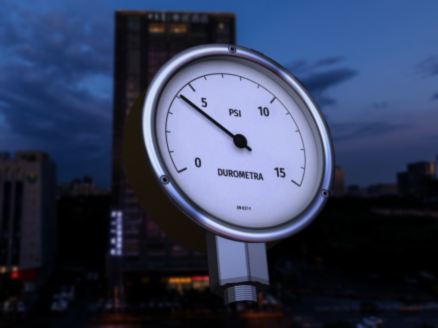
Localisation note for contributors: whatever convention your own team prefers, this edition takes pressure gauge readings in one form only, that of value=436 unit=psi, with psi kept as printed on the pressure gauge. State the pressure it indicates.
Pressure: value=4 unit=psi
